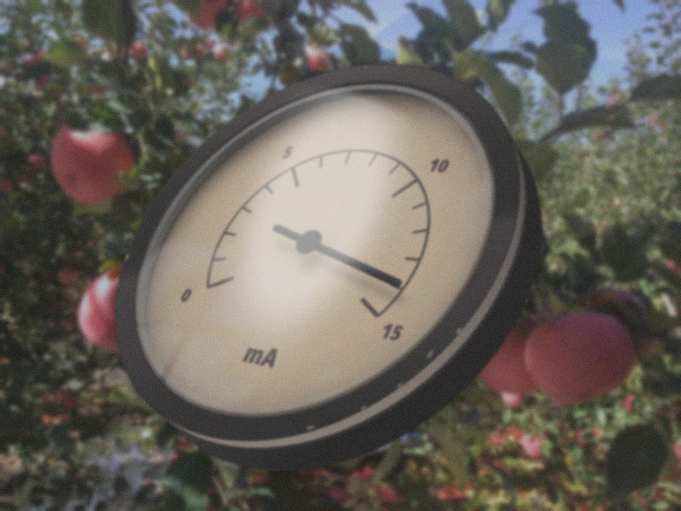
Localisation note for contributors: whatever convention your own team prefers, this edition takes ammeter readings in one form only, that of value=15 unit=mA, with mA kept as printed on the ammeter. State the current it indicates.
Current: value=14 unit=mA
